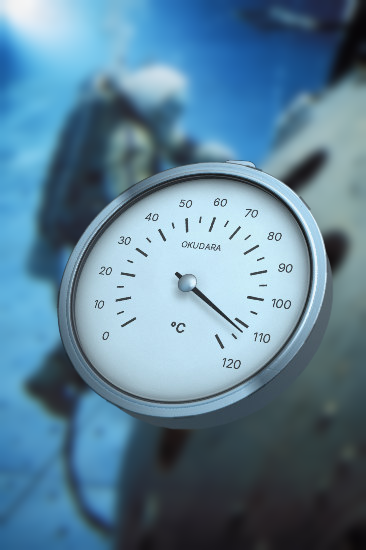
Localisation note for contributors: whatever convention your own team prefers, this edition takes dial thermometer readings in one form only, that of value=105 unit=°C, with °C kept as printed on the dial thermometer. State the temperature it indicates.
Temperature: value=112.5 unit=°C
